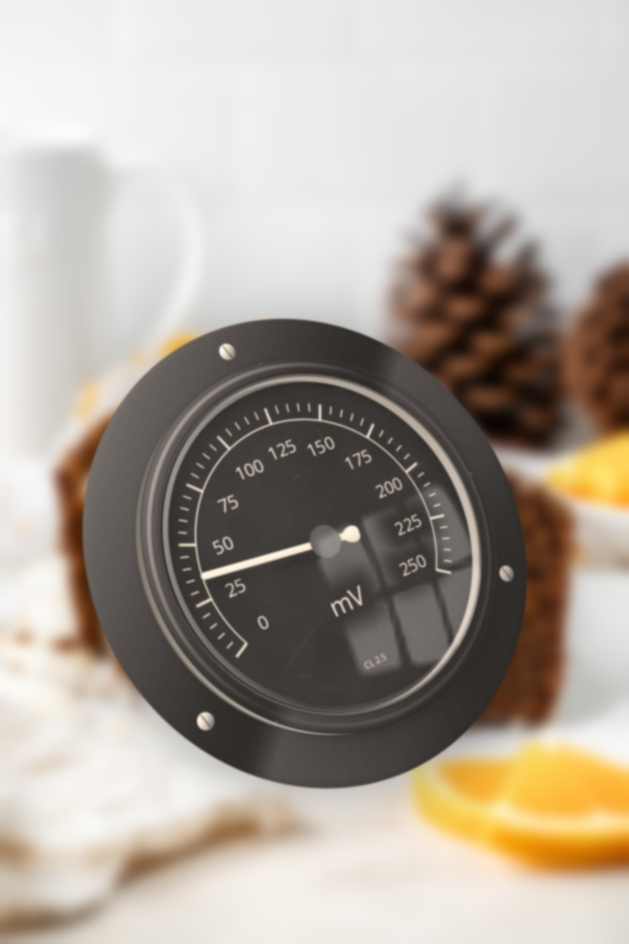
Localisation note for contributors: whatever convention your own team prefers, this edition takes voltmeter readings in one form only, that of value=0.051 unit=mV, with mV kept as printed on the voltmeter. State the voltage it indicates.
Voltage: value=35 unit=mV
